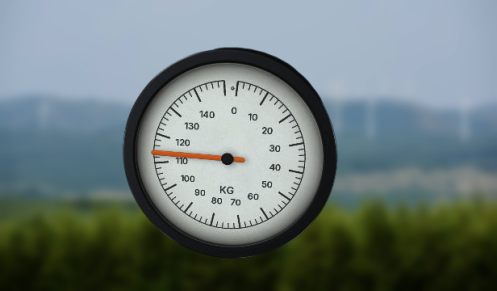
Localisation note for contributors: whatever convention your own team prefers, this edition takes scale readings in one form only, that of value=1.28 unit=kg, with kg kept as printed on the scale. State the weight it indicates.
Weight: value=114 unit=kg
